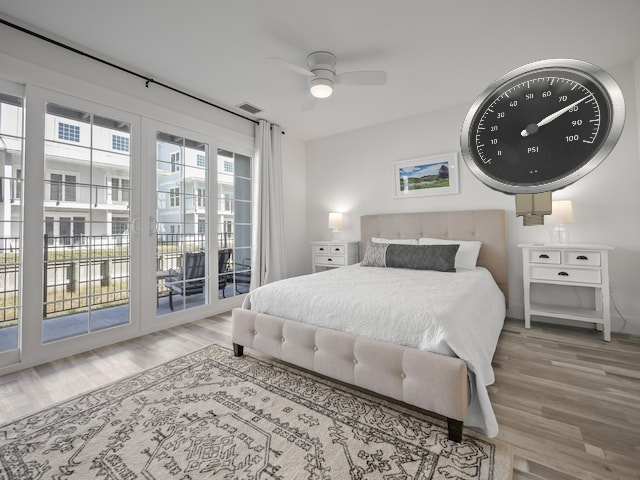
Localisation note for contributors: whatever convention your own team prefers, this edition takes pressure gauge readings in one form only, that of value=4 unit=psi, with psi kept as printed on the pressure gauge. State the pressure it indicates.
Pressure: value=78 unit=psi
